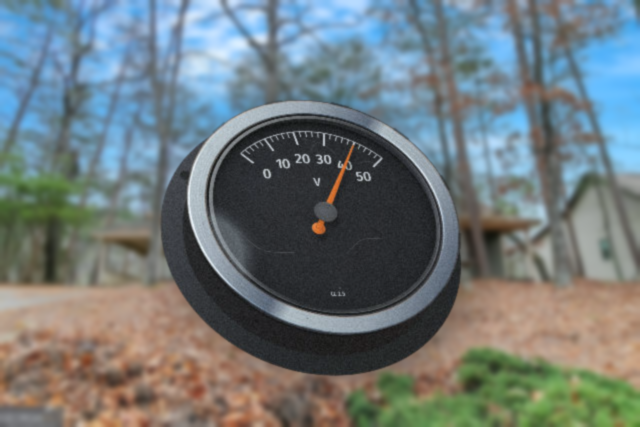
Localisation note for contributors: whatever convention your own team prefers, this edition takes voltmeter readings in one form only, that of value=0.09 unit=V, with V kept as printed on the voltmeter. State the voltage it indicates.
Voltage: value=40 unit=V
